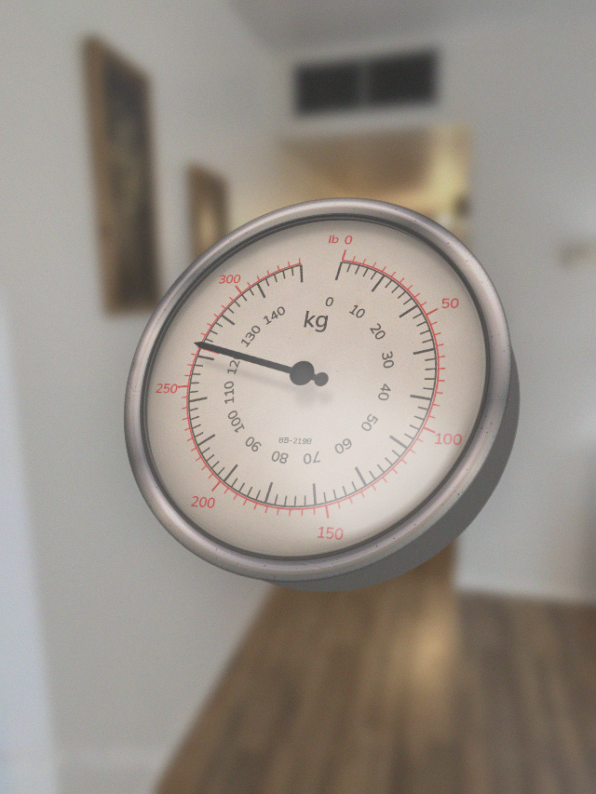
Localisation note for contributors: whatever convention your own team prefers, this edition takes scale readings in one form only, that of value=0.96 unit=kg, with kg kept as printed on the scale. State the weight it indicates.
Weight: value=122 unit=kg
